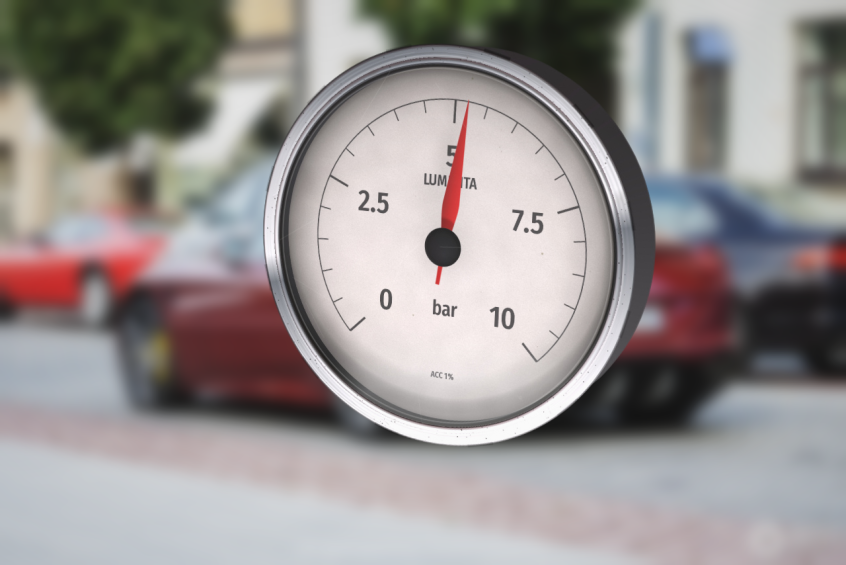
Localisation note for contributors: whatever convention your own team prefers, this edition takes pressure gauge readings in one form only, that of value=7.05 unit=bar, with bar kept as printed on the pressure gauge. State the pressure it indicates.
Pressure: value=5.25 unit=bar
